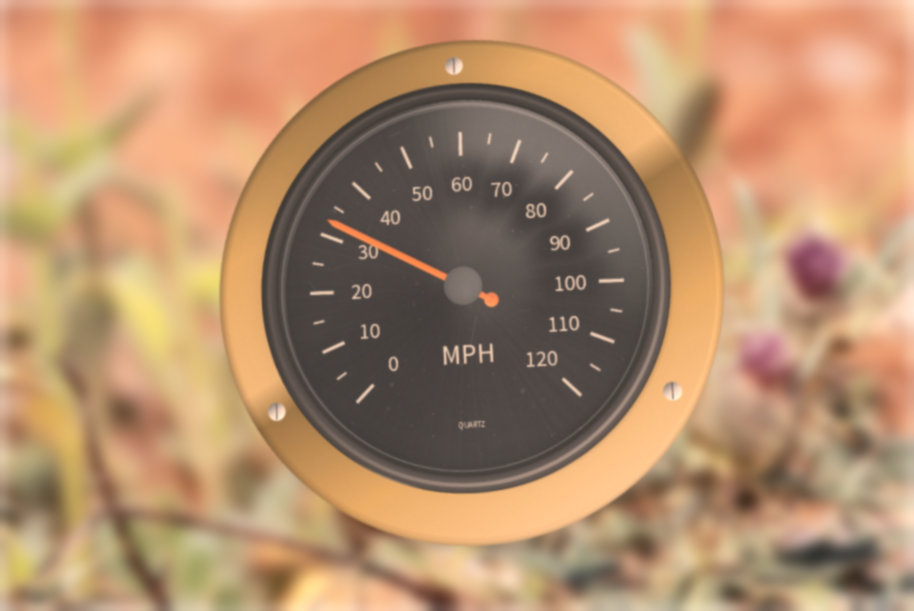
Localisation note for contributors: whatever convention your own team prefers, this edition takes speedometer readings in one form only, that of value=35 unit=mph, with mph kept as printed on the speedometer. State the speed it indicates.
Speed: value=32.5 unit=mph
